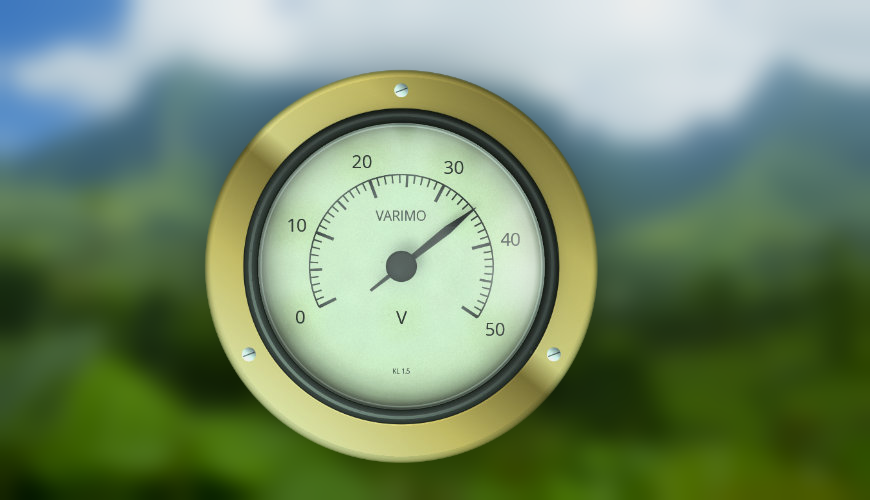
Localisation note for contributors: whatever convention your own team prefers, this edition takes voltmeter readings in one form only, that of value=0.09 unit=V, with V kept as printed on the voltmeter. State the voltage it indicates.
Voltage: value=35 unit=V
